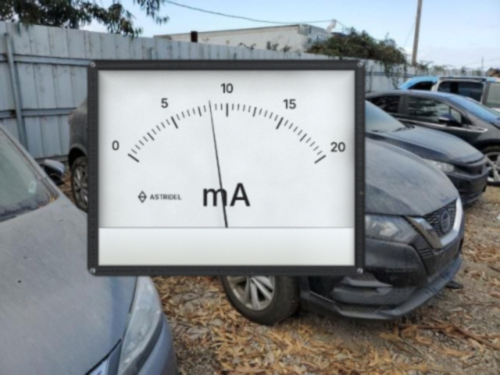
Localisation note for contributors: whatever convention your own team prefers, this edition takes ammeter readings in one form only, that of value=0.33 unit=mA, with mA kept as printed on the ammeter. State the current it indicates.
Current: value=8.5 unit=mA
